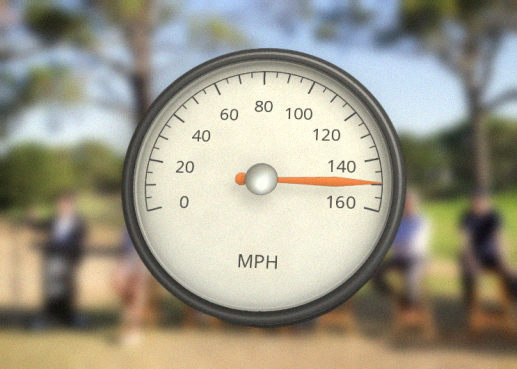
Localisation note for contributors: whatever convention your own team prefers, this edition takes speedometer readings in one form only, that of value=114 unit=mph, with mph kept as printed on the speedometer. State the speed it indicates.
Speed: value=150 unit=mph
